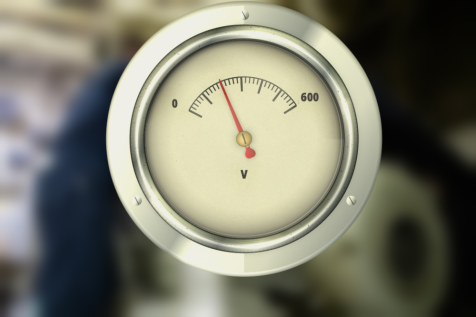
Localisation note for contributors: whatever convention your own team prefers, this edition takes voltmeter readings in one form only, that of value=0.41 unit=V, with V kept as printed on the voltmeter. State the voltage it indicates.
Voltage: value=200 unit=V
